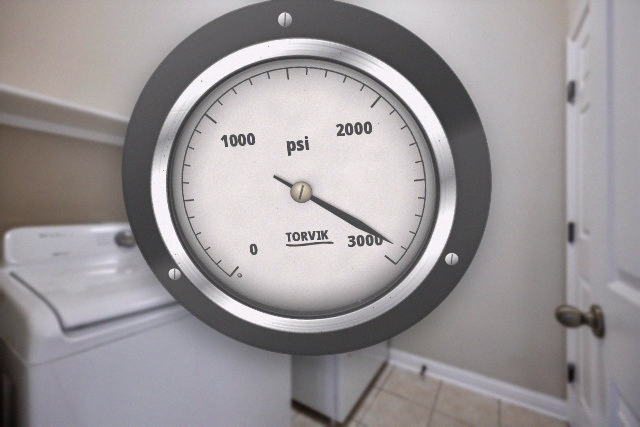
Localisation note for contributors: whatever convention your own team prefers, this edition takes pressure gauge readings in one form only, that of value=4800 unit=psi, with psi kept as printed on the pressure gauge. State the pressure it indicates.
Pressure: value=2900 unit=psi
